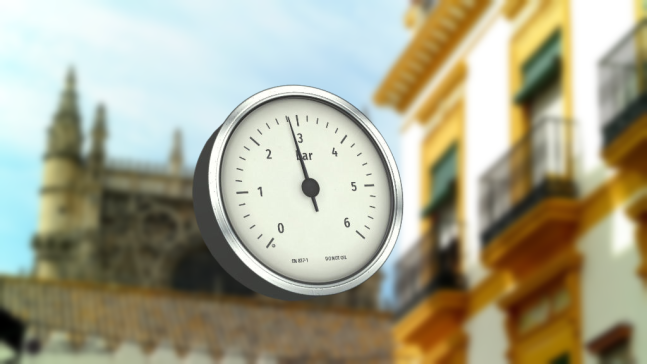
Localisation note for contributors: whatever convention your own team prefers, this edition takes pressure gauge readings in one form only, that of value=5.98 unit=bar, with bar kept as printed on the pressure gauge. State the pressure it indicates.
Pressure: value=2.8 unit=bar
